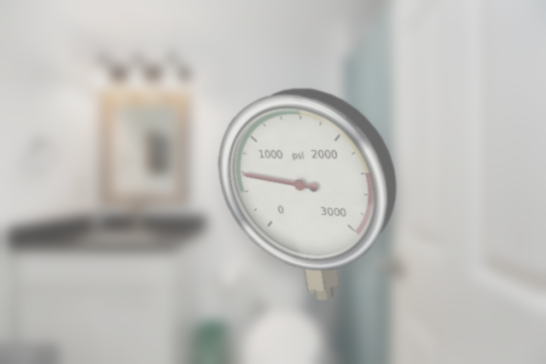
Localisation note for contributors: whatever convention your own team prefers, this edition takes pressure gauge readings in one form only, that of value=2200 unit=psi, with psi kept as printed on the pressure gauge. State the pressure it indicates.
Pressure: value=600 unit=psi
